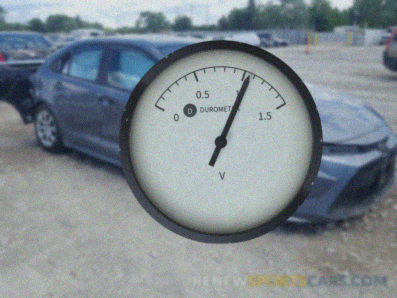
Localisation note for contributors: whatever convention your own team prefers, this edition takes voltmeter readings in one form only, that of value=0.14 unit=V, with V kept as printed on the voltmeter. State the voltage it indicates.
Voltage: value=1.05 unit=V
